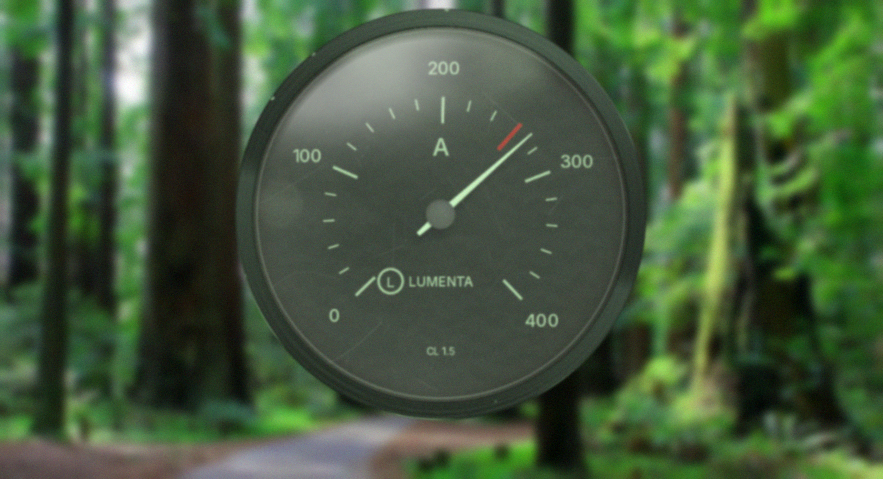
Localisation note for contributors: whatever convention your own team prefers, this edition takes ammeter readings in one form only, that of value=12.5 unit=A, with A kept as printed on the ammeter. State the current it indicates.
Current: value=270 unit=A
